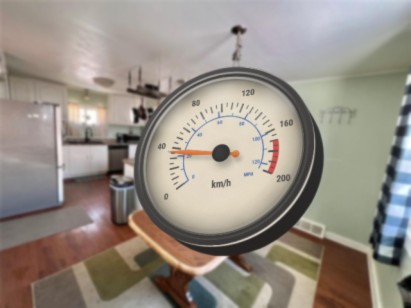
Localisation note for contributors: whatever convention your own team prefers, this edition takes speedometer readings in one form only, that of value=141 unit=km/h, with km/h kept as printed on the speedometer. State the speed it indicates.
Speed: value=35 unit=km/h
